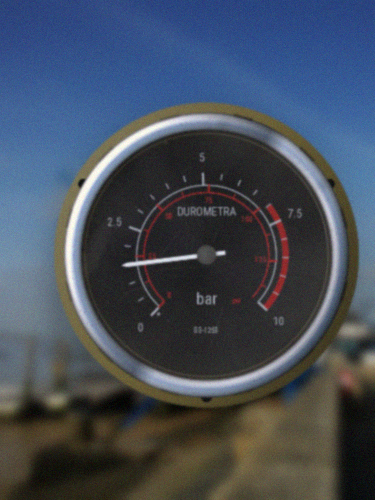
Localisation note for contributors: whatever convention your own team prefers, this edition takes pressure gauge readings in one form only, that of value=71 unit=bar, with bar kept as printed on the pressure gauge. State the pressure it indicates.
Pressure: value=1.5 unit=bar
